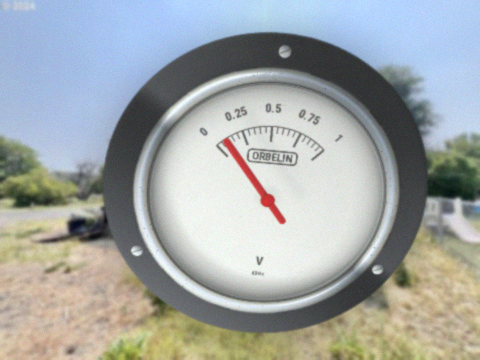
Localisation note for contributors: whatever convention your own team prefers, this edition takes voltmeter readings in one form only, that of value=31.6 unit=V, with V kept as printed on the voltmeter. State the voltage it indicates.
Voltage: value=0.1 unit=V
